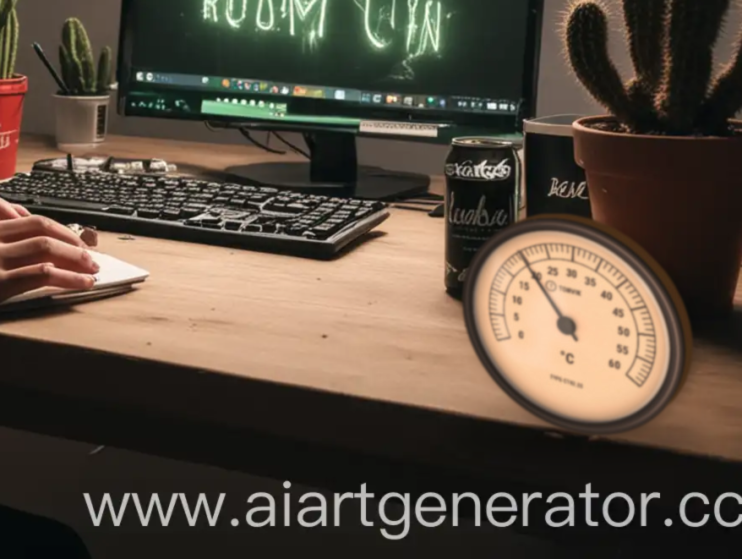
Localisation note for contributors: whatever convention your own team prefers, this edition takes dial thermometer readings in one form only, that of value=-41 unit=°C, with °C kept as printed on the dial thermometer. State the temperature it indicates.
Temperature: value=20 unit=°C
